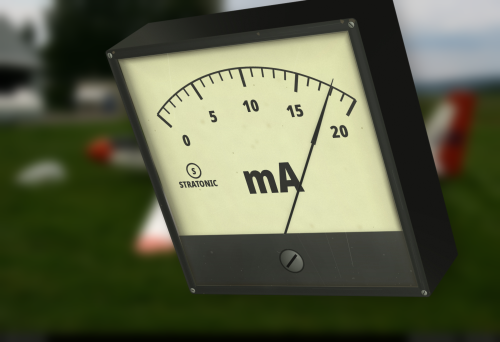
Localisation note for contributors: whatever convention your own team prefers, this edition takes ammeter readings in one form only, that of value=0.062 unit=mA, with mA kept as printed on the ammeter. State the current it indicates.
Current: value=18 unit=mA
